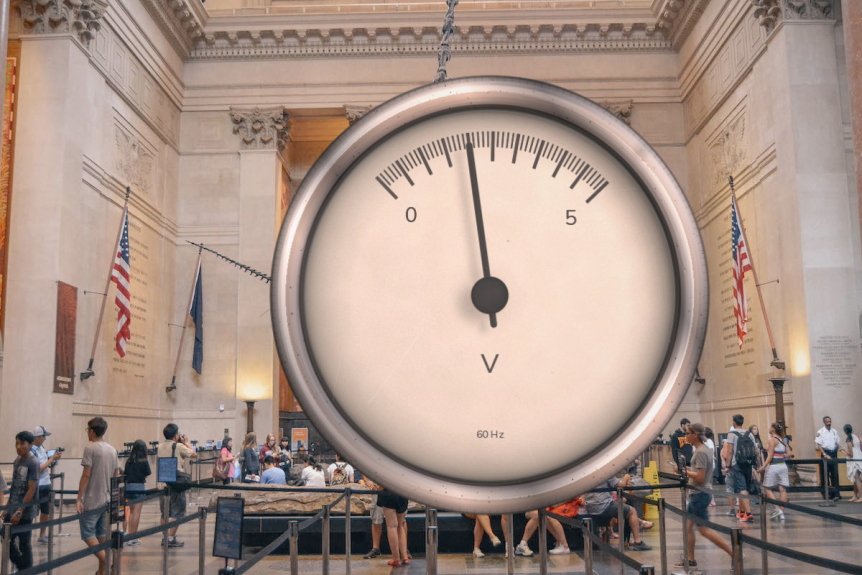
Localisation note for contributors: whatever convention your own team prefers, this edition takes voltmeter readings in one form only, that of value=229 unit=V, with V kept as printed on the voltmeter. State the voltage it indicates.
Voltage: value=2 unit=V
